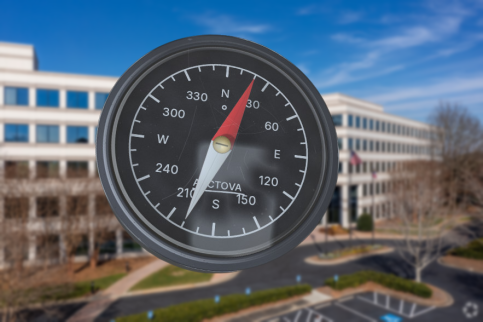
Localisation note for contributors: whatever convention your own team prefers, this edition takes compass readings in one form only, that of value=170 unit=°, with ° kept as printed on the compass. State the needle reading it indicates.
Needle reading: value=20 unit=°
